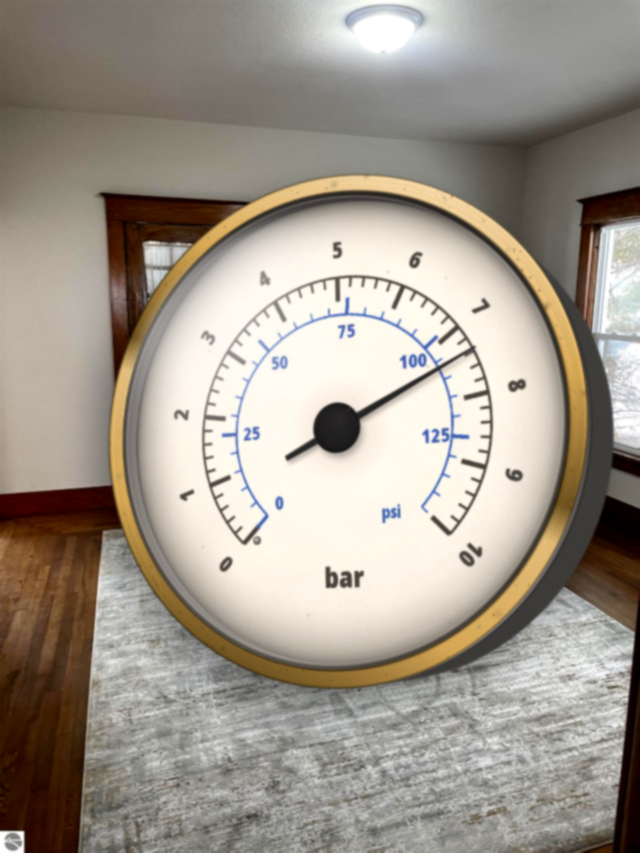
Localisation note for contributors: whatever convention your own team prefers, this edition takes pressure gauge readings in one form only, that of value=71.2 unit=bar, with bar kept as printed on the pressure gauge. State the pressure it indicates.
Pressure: value=7.4 unit=bar
